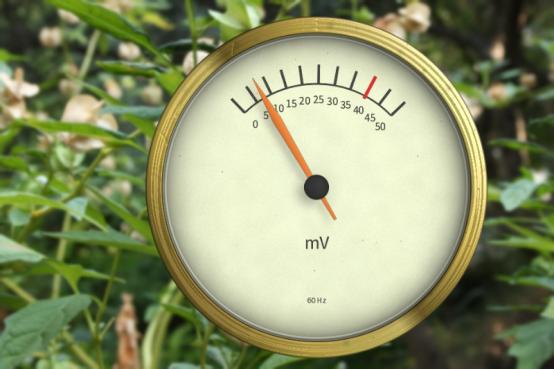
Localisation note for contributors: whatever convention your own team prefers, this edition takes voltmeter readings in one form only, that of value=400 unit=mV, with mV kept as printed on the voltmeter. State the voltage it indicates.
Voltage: value=7.5 unit=mV
